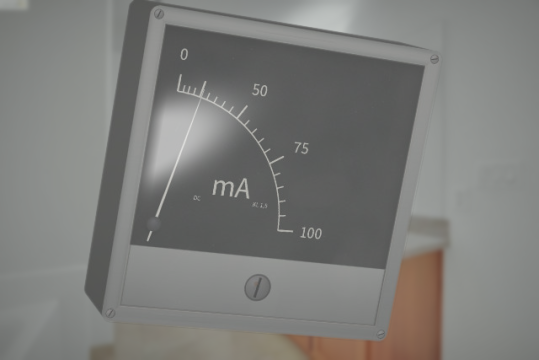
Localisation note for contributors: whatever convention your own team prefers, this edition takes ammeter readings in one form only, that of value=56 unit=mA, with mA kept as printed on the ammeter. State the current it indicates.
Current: value=25 unit=mA
